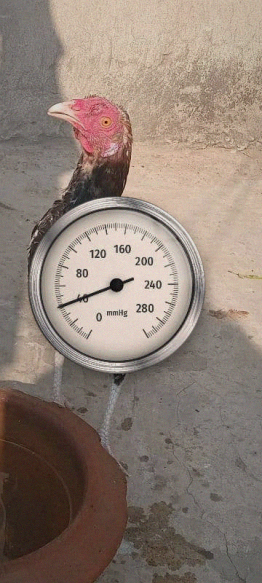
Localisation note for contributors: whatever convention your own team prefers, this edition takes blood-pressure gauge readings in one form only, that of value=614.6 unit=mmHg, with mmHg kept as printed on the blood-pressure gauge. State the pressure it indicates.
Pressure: value=40 unit=mmHg
